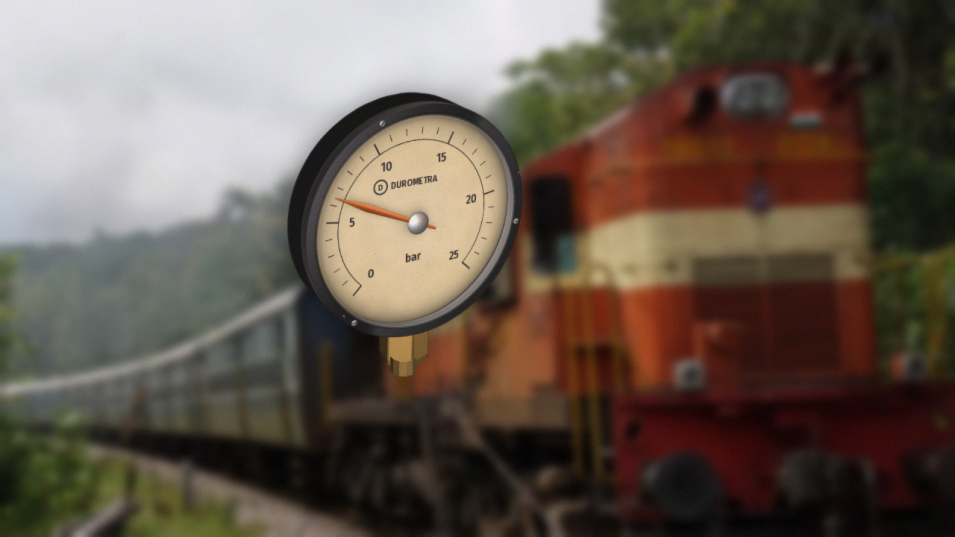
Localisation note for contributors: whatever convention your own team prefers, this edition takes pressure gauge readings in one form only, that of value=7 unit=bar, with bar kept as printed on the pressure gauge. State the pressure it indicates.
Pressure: value=6.5 unit=bar
